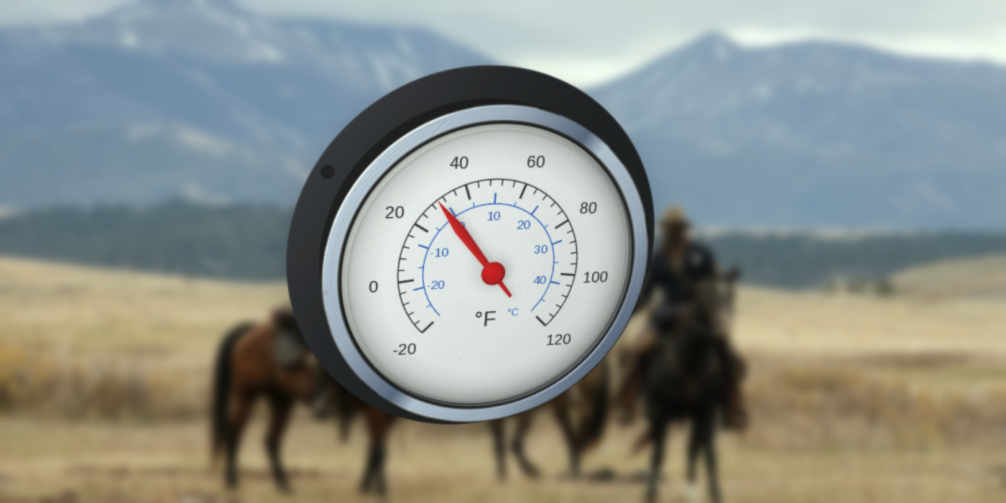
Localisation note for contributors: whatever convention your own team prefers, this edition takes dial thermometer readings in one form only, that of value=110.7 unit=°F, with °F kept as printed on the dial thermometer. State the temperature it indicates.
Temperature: value=30 unit=°F
